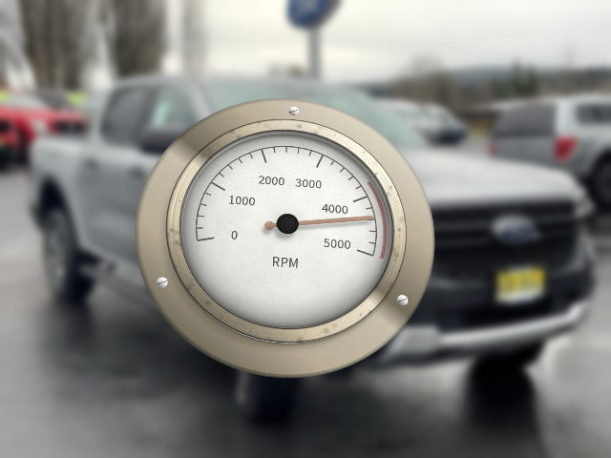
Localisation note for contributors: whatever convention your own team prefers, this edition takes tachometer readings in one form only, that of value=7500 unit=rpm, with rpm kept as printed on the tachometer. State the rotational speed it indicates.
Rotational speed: value=4400 unit=rpm
